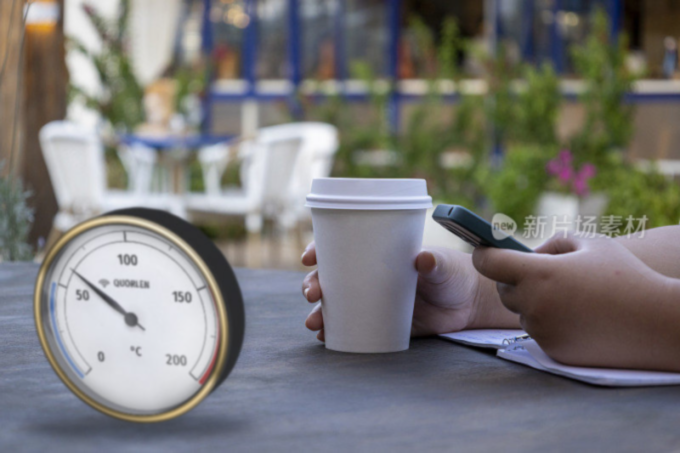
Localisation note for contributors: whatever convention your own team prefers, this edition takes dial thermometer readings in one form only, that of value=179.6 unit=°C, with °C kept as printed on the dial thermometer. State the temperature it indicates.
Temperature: value=62.5 unit=°C
